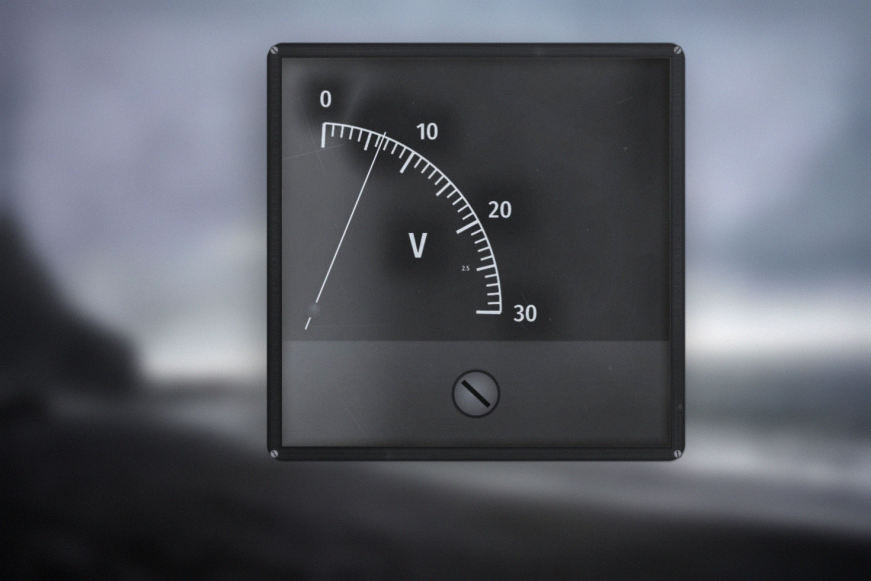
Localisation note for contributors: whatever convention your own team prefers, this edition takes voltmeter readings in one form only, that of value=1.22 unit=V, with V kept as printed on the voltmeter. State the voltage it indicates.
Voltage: value=6.5 unit=V
